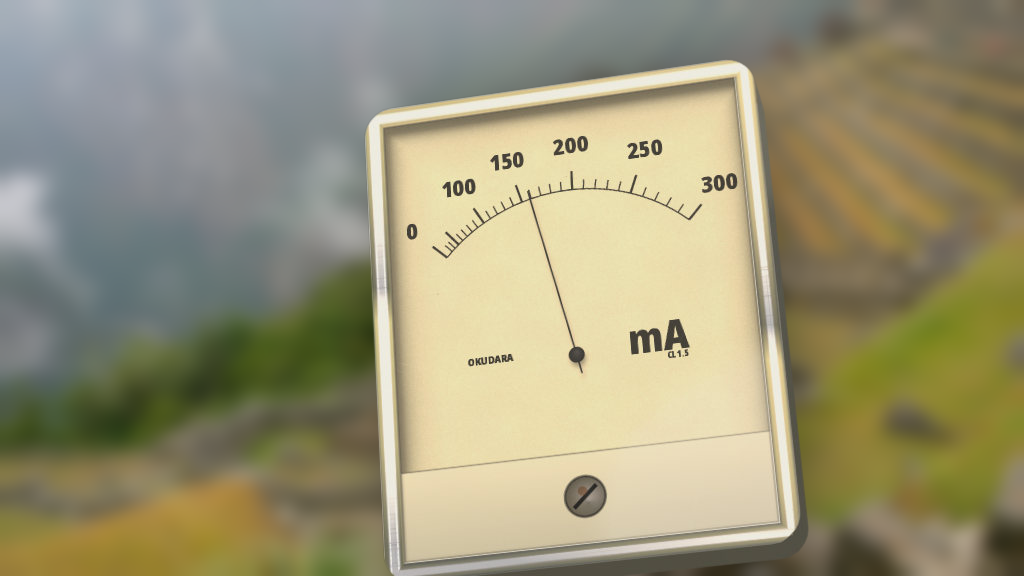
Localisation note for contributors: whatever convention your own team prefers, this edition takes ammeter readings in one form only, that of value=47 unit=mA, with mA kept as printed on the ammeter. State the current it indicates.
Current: value=160 unit=mA
